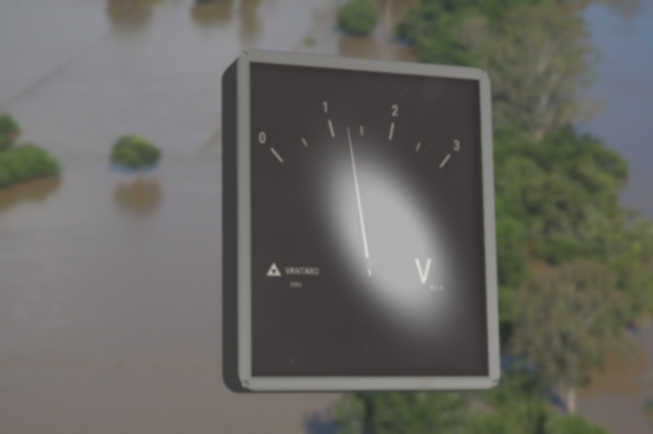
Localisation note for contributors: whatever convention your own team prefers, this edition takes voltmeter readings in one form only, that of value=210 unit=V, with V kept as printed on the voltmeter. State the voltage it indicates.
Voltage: value=1.25 unit=V
